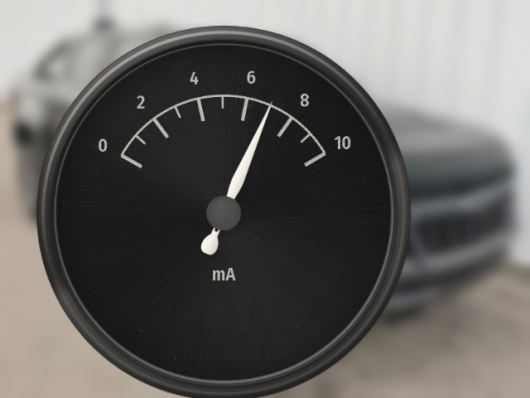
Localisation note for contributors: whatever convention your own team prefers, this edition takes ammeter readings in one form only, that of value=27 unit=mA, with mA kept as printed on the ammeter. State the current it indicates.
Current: value=7 unit=mA
